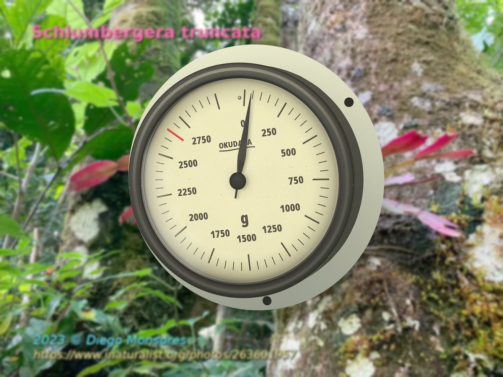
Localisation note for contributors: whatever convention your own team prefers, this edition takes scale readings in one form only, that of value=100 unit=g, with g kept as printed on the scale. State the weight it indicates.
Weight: value=50 unit=g
